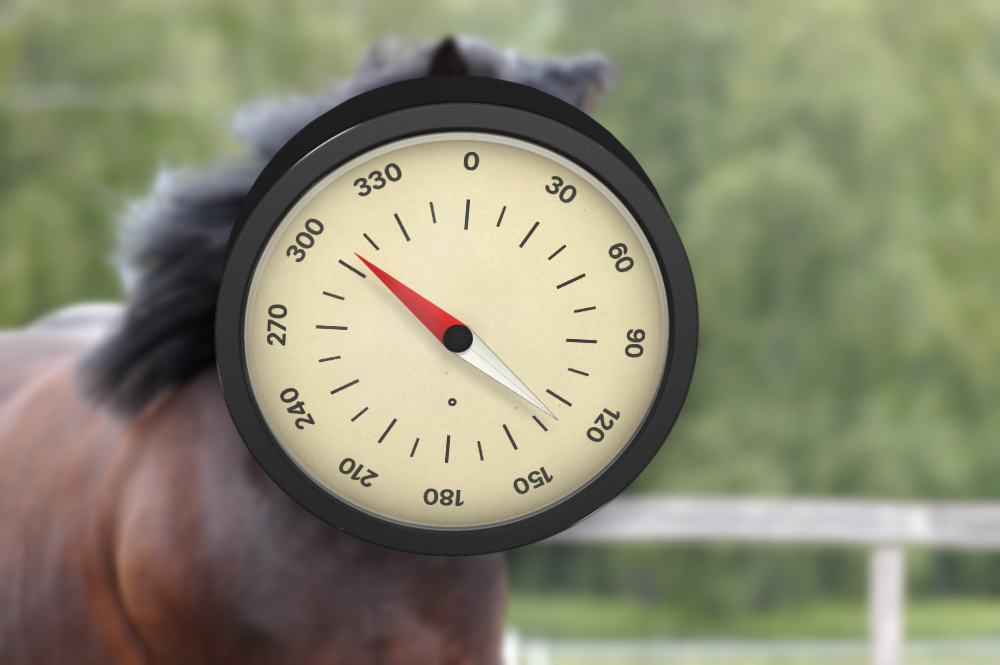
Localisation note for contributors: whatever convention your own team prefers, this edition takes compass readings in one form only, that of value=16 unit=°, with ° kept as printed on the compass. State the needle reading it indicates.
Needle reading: value=307.5 unit=°
